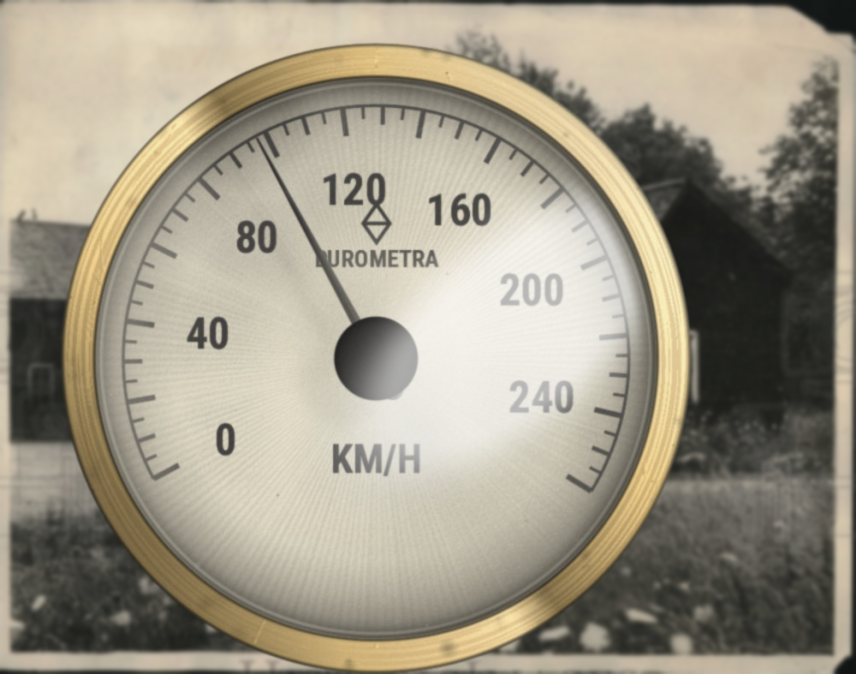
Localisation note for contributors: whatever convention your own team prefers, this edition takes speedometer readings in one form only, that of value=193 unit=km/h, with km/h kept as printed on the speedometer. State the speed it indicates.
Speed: value=97.5 unit=km/h
